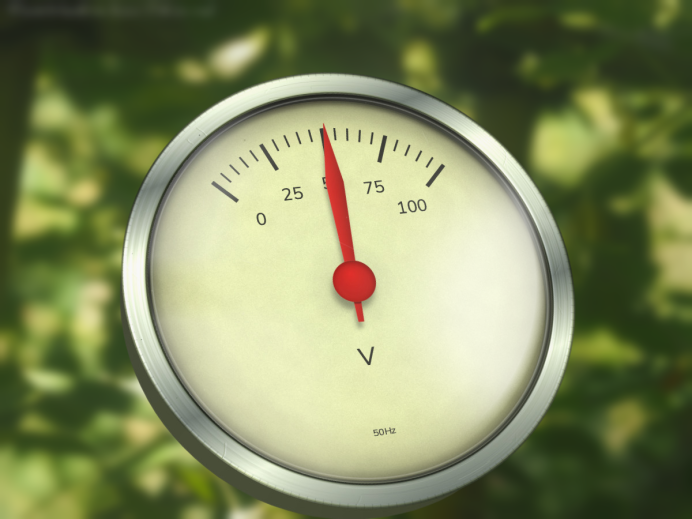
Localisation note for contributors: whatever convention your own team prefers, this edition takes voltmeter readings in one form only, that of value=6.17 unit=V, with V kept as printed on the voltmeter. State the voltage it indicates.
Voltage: value=50 unit=V
